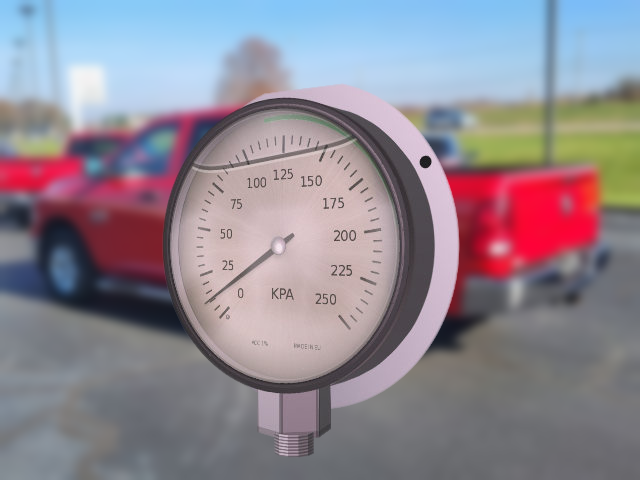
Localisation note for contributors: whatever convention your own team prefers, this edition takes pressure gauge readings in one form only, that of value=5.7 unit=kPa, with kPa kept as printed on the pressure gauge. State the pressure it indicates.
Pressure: value=10 unit=kPa
